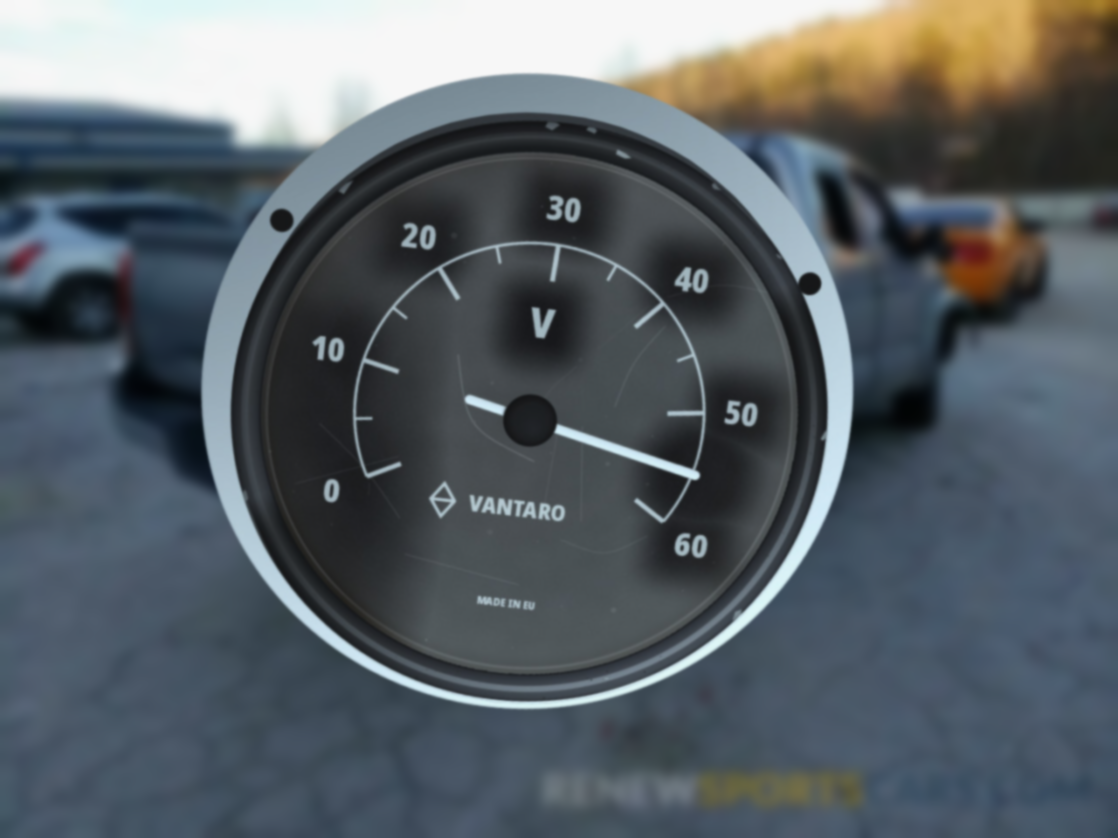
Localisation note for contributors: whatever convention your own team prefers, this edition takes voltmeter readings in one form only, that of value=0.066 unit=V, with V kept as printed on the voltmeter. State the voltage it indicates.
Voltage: value=55 unit=V
